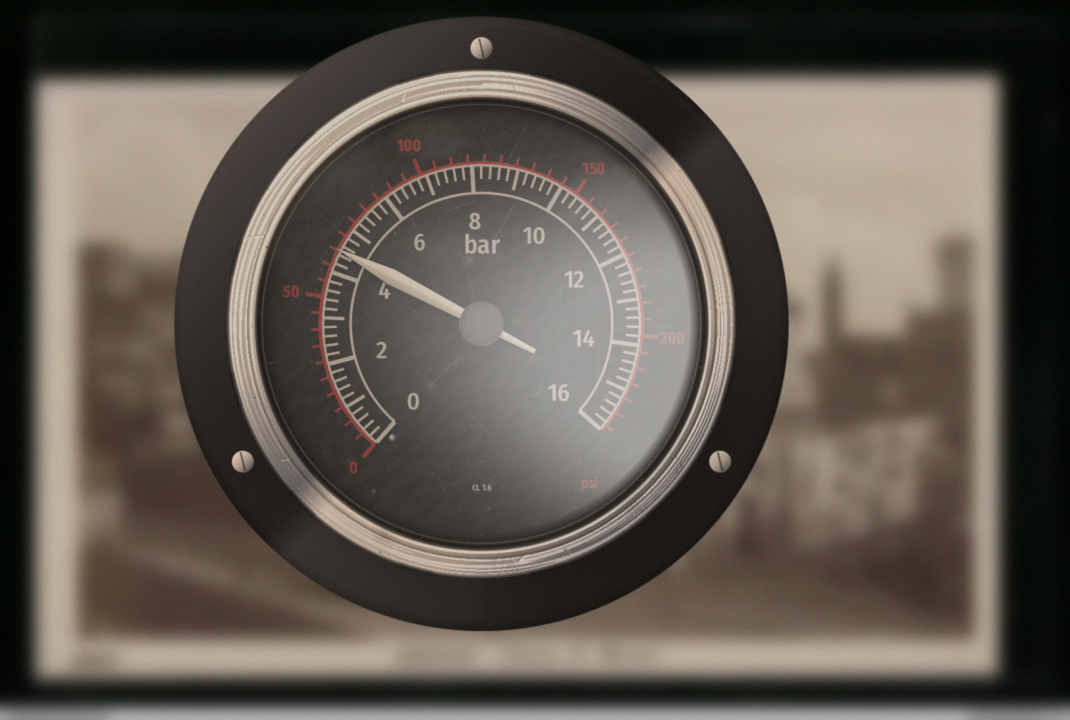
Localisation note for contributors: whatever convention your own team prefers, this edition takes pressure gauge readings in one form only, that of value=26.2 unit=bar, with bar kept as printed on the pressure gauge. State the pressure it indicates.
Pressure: value=4.5 unit=bar
